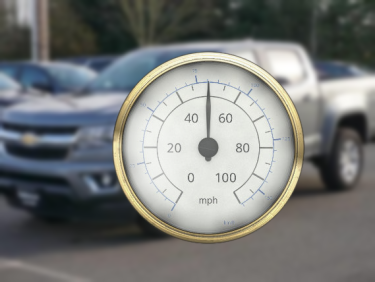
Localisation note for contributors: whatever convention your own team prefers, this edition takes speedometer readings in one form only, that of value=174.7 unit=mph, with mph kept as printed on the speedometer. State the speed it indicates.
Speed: value=50 unit=mph
